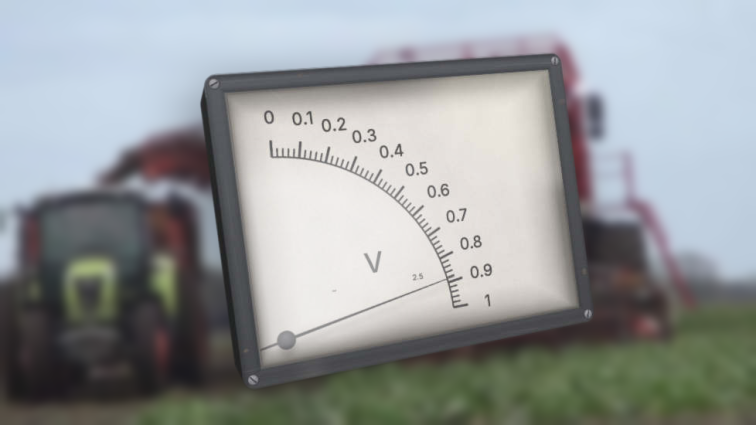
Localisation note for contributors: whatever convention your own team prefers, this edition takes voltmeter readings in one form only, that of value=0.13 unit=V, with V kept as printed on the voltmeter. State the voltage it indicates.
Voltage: value=0.88 unit=V
